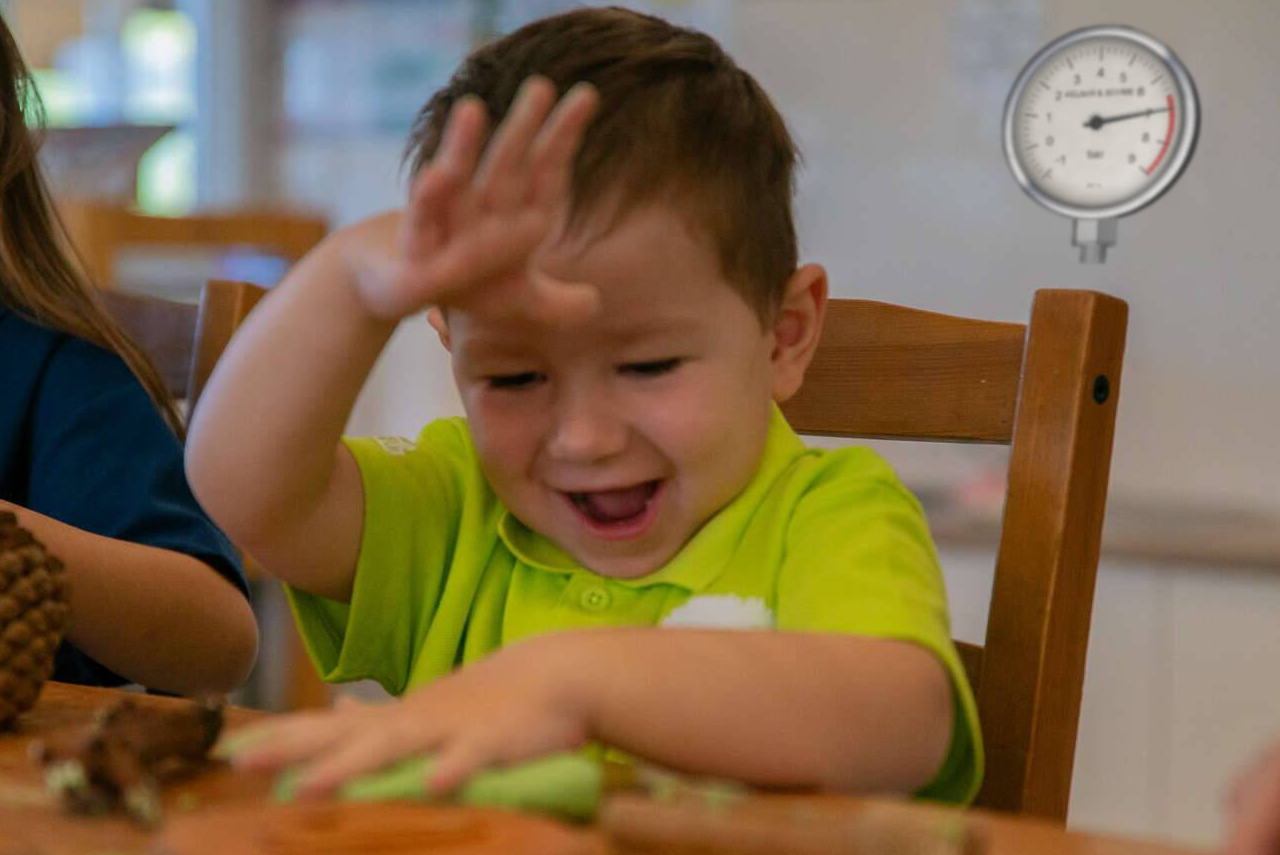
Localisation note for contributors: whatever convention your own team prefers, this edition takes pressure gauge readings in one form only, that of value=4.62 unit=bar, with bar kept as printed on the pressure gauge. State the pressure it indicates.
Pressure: value=7 unit=bar
